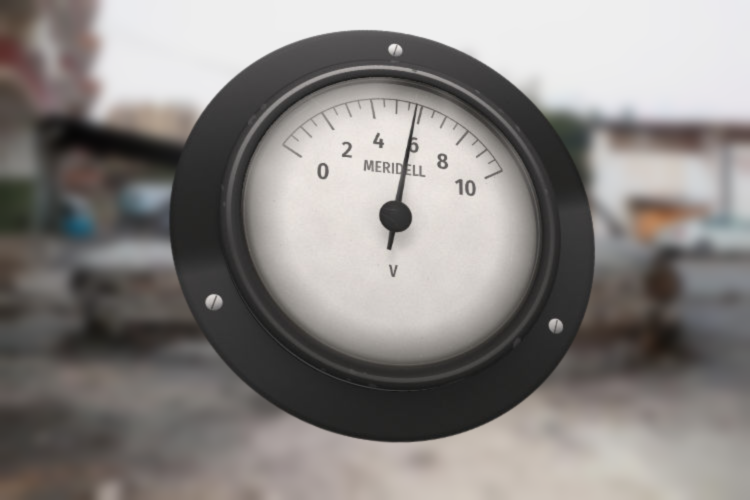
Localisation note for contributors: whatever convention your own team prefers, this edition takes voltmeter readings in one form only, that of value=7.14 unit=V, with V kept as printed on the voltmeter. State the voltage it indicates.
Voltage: value=5.75 unit=V
